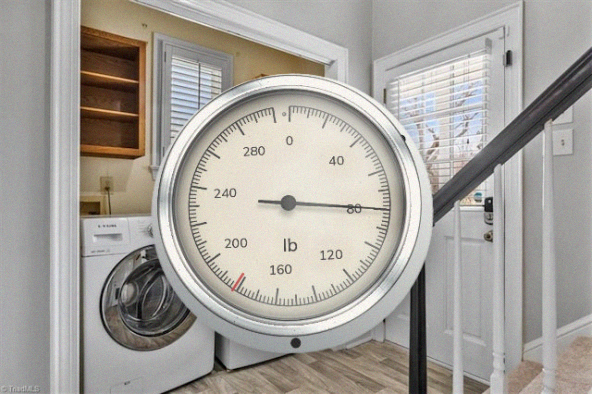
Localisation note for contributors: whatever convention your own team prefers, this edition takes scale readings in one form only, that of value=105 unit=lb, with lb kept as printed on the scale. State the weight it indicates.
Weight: value=80 unit=lb
